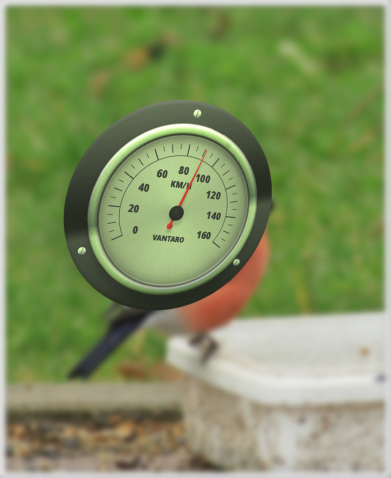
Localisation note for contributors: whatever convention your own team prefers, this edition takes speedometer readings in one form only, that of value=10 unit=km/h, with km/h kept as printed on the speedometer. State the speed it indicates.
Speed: value=90 unit=km/h
